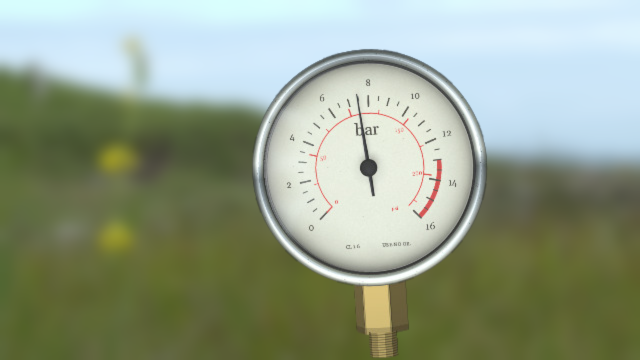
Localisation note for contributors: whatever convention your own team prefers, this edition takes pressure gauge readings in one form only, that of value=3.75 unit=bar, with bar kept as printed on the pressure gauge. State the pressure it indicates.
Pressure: value=7.5 unit=bar
